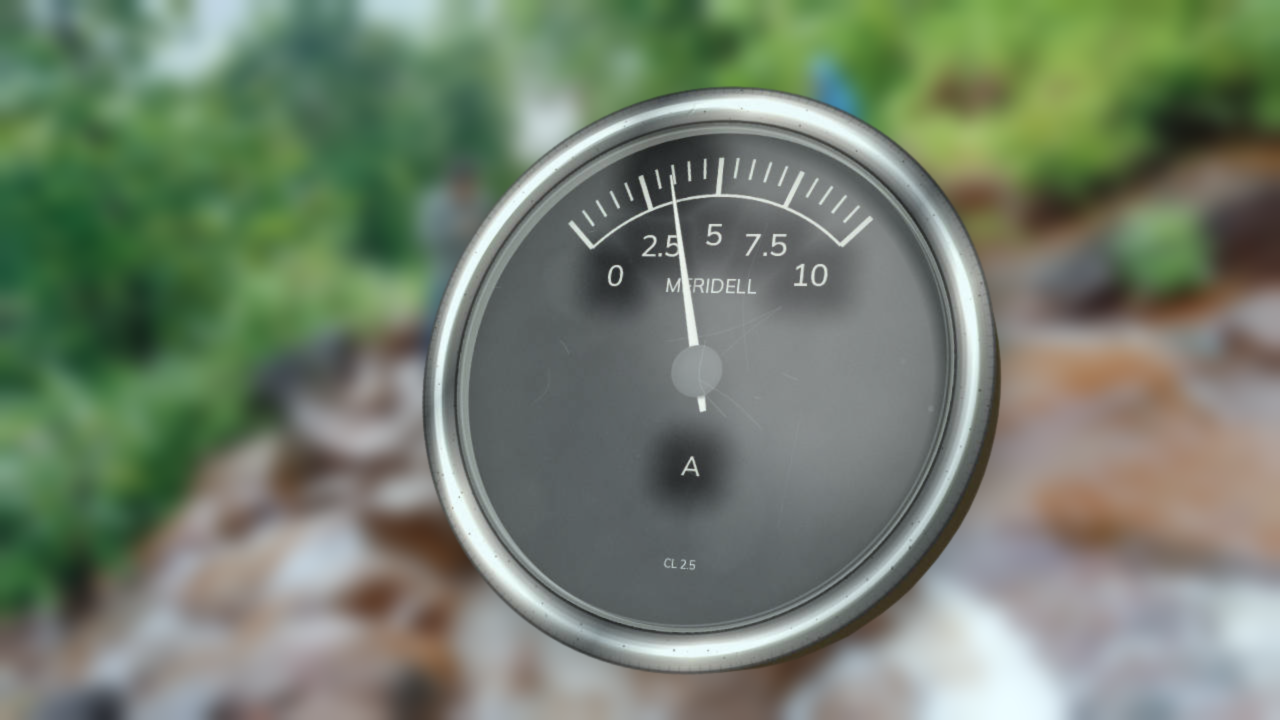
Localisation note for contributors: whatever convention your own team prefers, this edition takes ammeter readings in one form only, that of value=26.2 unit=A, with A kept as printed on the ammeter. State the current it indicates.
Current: value=3.5 unit=A
